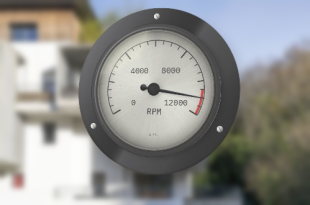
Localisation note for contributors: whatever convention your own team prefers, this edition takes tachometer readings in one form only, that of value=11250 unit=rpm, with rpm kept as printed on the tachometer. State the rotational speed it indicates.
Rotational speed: value=11000 unit=rpm
